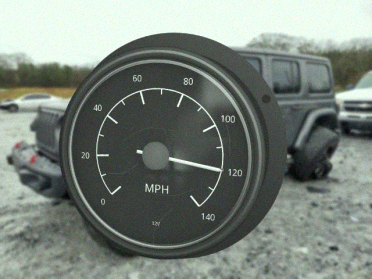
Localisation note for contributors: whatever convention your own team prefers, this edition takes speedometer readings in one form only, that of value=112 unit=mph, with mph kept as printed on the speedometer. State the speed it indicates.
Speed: value=120 unit=mph
